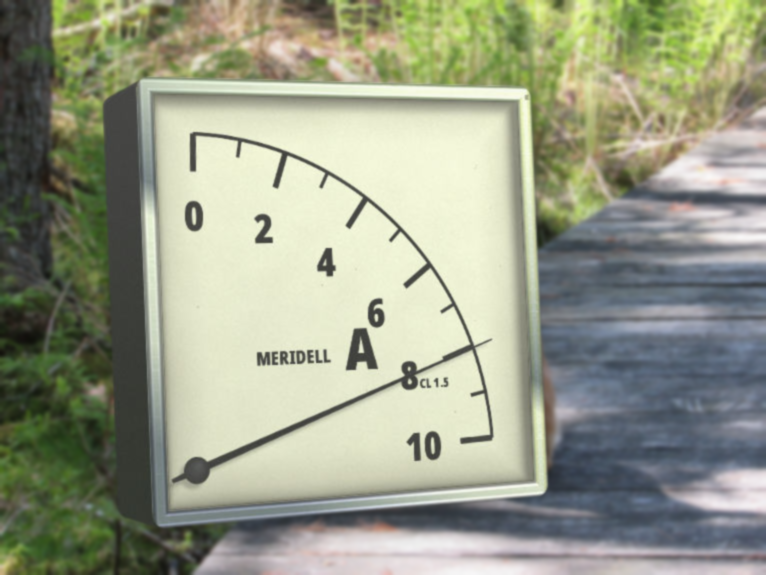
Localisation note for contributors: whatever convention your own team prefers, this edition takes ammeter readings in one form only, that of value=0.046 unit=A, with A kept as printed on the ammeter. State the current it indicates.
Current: value=8 unit=A
